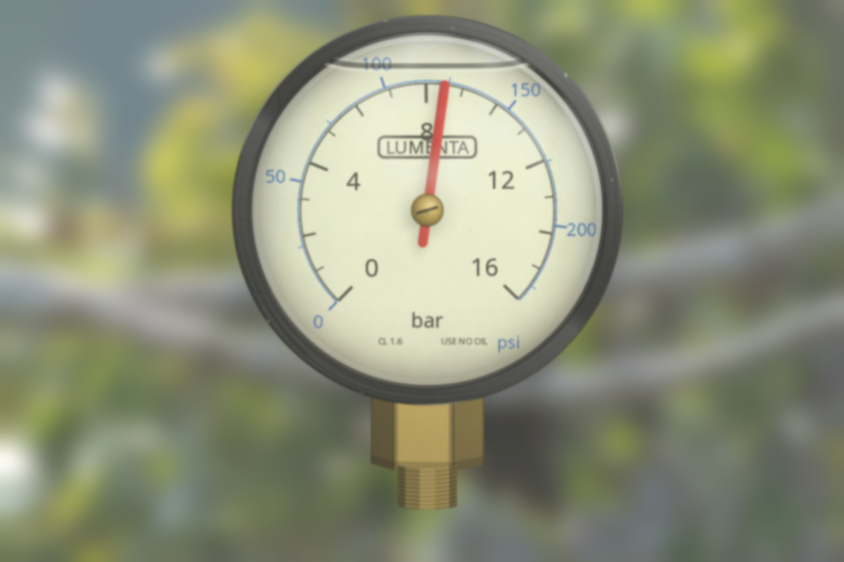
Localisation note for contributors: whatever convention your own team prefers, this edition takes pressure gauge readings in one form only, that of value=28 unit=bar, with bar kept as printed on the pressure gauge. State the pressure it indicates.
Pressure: value=8.5 unit=bar
